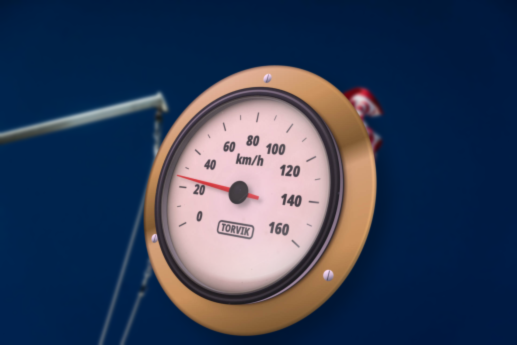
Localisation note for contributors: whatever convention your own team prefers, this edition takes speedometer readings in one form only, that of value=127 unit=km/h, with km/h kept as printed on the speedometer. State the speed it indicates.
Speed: value=25 unit=km/h
